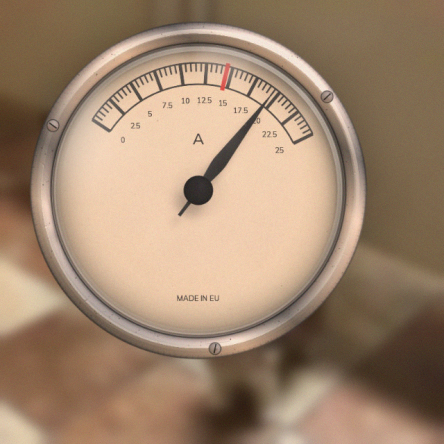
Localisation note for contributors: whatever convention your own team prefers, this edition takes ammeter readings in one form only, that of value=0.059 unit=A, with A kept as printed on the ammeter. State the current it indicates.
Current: value=19.5 unit=A
